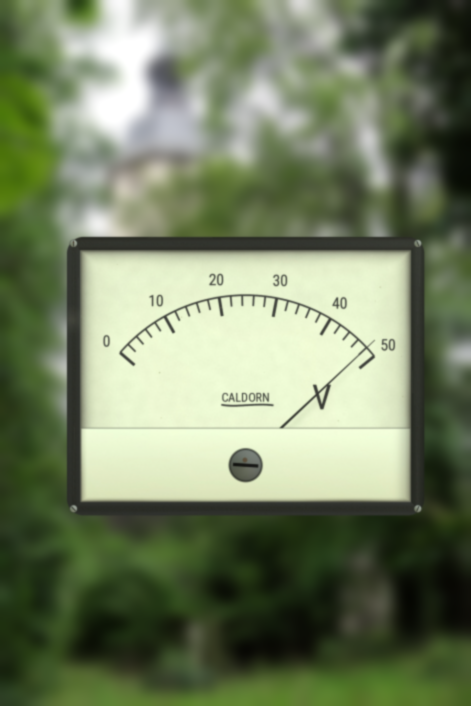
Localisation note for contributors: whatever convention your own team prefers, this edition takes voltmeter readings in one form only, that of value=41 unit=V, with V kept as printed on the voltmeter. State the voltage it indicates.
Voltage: value=48 unit=V
